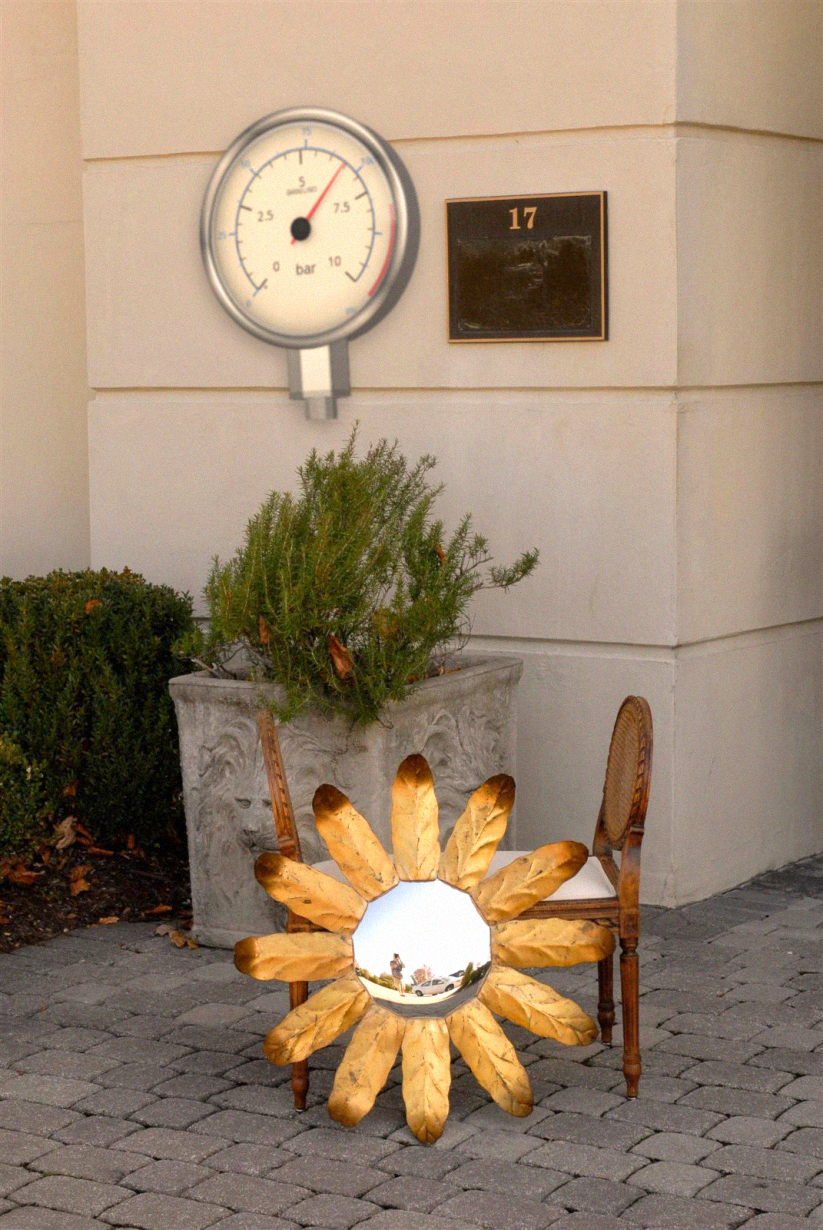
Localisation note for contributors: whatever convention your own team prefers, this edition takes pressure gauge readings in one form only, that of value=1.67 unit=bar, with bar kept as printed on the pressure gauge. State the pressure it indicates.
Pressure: value=6.5 unit=bar
